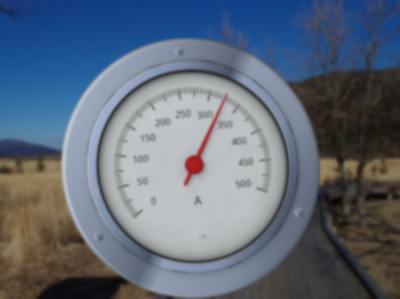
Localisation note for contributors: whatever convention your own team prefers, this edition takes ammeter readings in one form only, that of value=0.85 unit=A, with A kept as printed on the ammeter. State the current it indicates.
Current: value=325 unit=A
